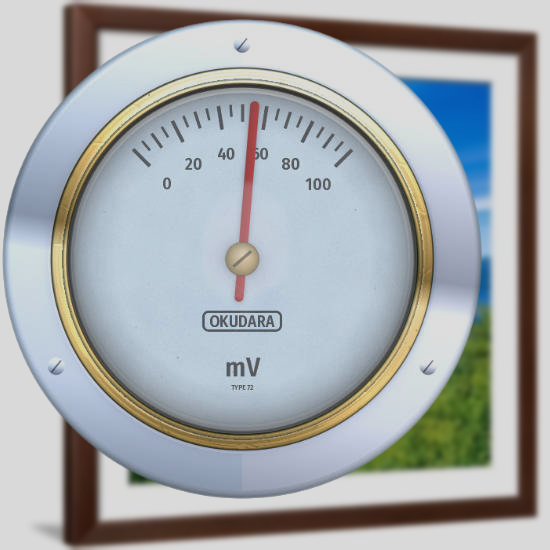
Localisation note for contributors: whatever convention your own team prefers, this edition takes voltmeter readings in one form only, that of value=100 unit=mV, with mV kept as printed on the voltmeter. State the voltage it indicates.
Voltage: value=55 unit=mV
